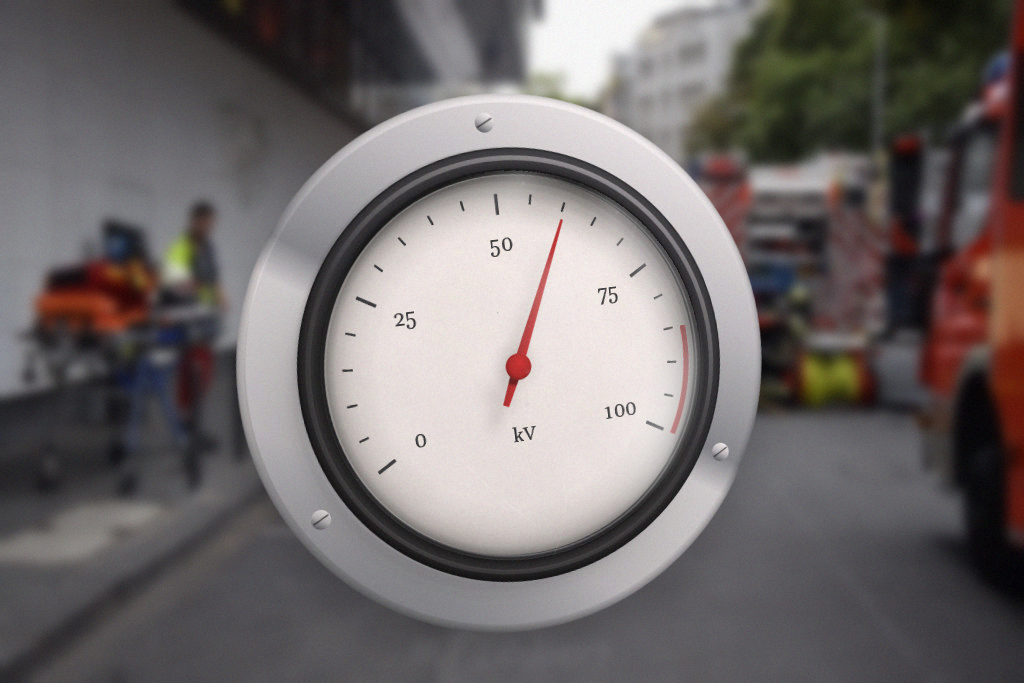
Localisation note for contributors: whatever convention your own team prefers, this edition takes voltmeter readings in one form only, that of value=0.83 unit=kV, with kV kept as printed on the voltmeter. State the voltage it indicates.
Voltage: value=60 unit=kV
